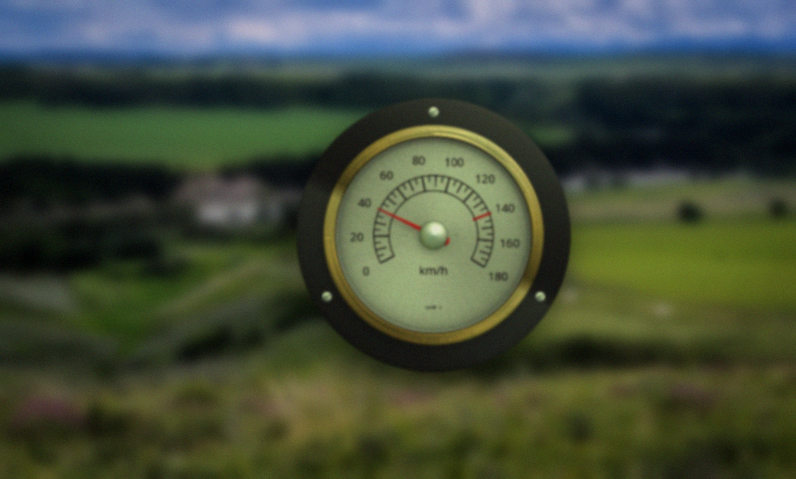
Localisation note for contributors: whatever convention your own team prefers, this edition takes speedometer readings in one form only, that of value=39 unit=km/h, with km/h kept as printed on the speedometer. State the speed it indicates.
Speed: value=40 unit=km/h
